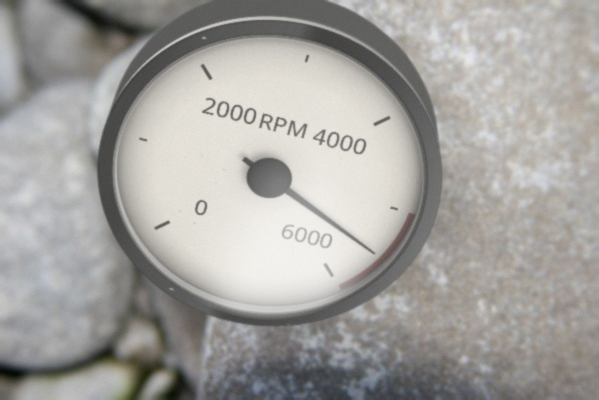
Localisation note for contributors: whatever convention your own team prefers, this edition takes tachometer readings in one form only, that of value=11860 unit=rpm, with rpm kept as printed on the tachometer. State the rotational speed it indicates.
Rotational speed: value=5500 unit=rpm
